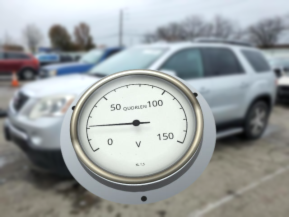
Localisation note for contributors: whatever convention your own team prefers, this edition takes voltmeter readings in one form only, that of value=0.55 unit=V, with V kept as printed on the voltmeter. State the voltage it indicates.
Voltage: value=20 unit=V
